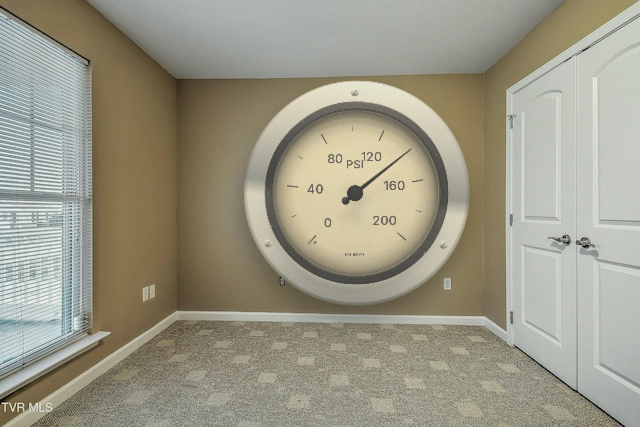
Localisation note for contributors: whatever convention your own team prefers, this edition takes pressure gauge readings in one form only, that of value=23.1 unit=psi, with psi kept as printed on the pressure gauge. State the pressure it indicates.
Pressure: value=140 unit=psi
